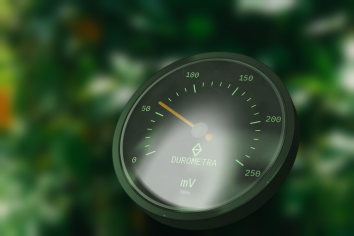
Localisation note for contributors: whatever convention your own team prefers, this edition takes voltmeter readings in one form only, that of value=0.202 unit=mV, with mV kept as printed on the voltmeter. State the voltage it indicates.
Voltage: value=60 unit=mV
